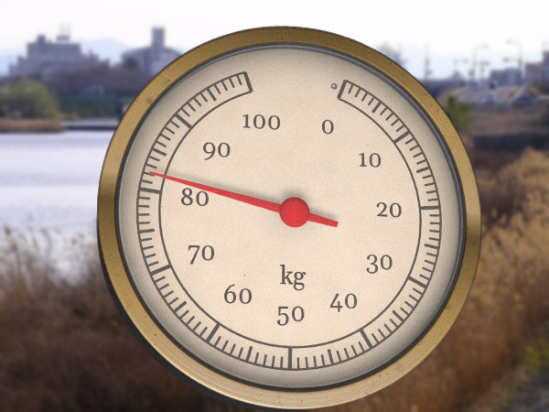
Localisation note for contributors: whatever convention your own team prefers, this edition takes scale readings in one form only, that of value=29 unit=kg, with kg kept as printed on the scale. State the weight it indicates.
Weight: value=82 unit=kg
